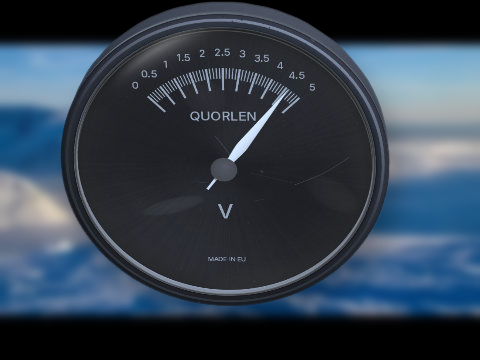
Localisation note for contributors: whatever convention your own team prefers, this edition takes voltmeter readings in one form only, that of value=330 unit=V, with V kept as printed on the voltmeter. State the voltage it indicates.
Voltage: value=4.5 unit=V
